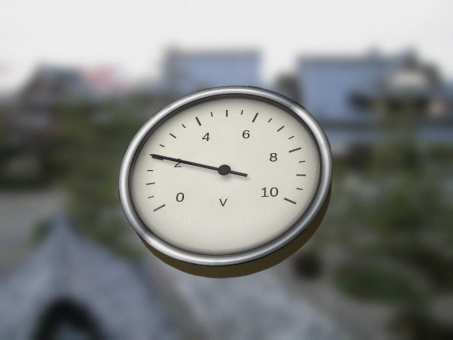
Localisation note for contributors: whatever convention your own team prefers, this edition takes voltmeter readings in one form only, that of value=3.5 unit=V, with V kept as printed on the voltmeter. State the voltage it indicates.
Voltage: value=2 unit=V
